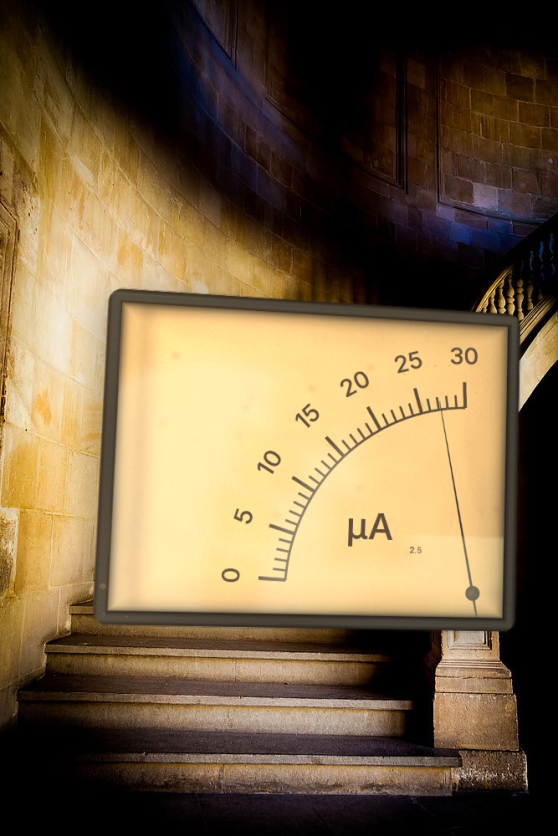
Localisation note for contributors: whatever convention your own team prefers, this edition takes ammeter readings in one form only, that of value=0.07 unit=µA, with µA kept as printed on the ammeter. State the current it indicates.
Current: value=27 unit=µA
